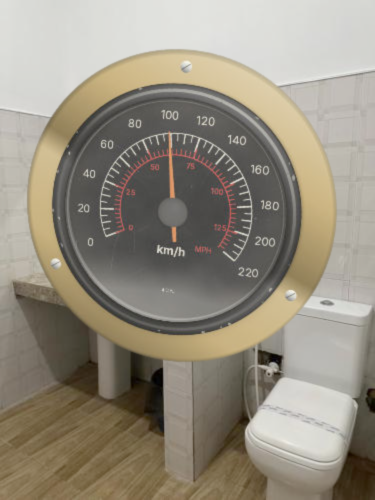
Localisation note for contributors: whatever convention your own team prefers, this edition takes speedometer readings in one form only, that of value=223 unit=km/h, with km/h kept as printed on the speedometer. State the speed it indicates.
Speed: value=100 unit=km/h
